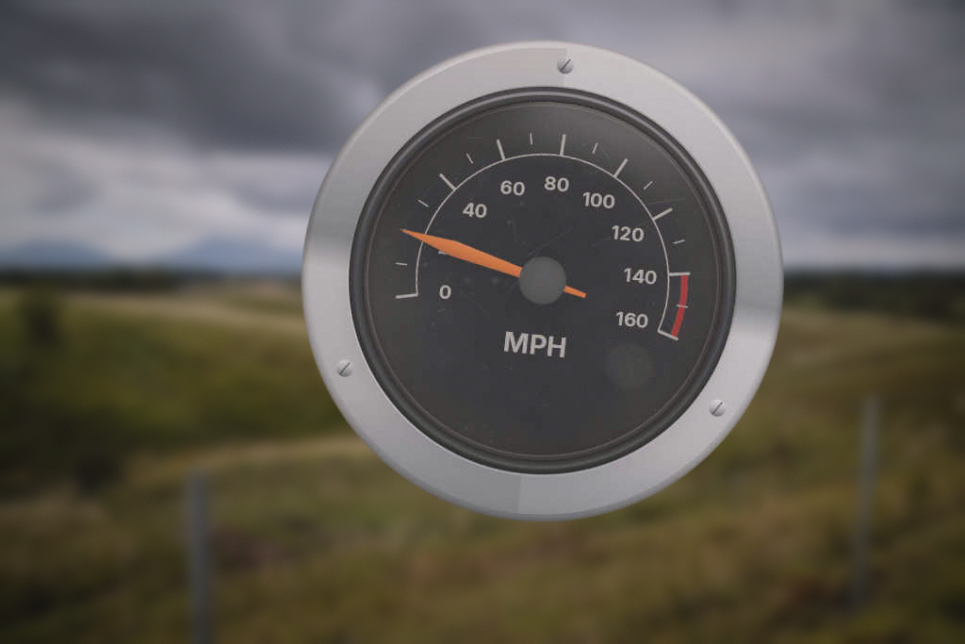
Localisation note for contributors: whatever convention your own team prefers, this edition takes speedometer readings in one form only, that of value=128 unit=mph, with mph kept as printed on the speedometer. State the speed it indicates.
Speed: value=20 unit=mph
